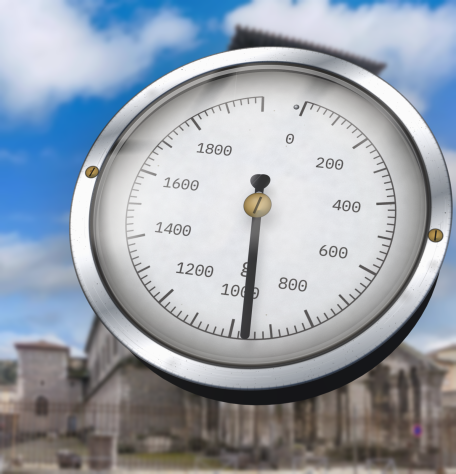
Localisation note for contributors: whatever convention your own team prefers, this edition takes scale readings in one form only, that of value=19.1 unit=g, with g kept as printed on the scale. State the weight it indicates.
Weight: value=960 unit=g
